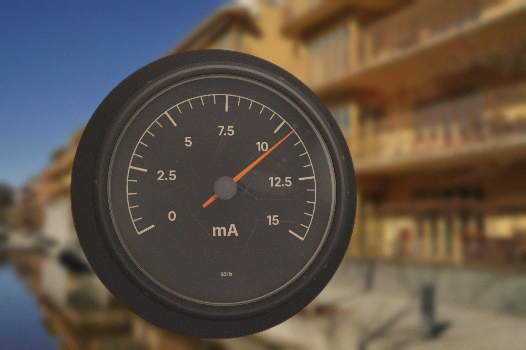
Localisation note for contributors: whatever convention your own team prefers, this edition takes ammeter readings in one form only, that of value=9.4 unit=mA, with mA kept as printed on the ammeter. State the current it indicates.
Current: value=10.5 unit=mA
